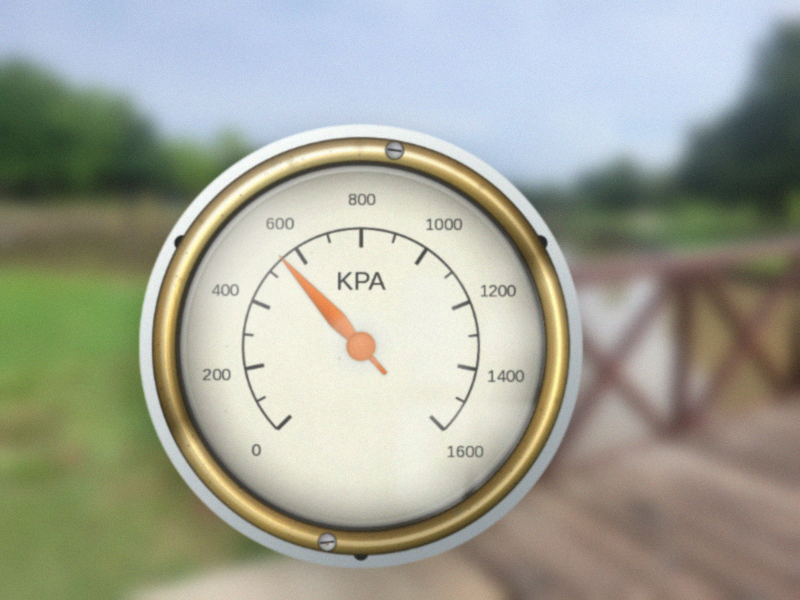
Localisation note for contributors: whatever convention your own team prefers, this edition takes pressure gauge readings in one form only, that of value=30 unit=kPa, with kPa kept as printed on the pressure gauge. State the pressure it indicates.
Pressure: value=550 unit=kPa
